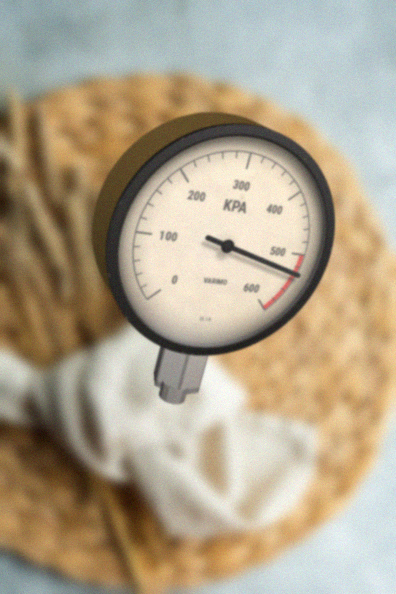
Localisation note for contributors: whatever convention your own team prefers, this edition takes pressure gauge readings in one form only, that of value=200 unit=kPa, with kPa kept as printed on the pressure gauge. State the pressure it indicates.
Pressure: value=530 unit=kPa
